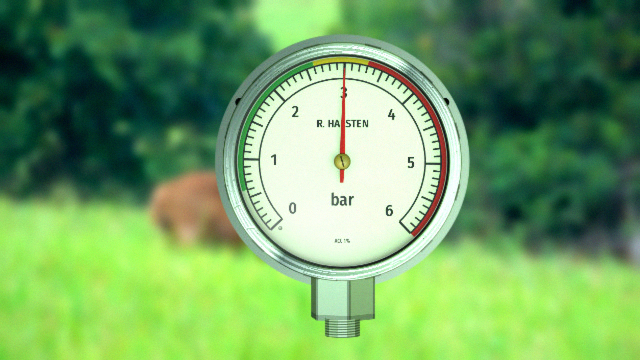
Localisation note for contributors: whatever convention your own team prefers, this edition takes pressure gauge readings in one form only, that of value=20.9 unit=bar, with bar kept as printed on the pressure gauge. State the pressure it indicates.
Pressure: value=3 unit=bar
